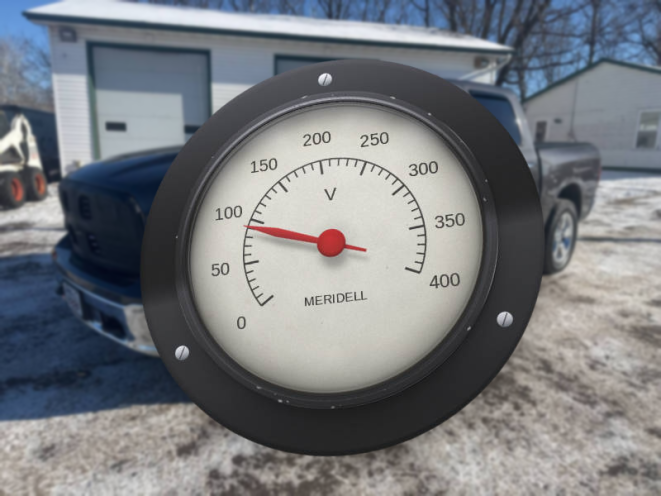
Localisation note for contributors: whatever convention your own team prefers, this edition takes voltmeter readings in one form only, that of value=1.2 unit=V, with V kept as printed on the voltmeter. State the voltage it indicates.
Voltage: value=90 unit=V
